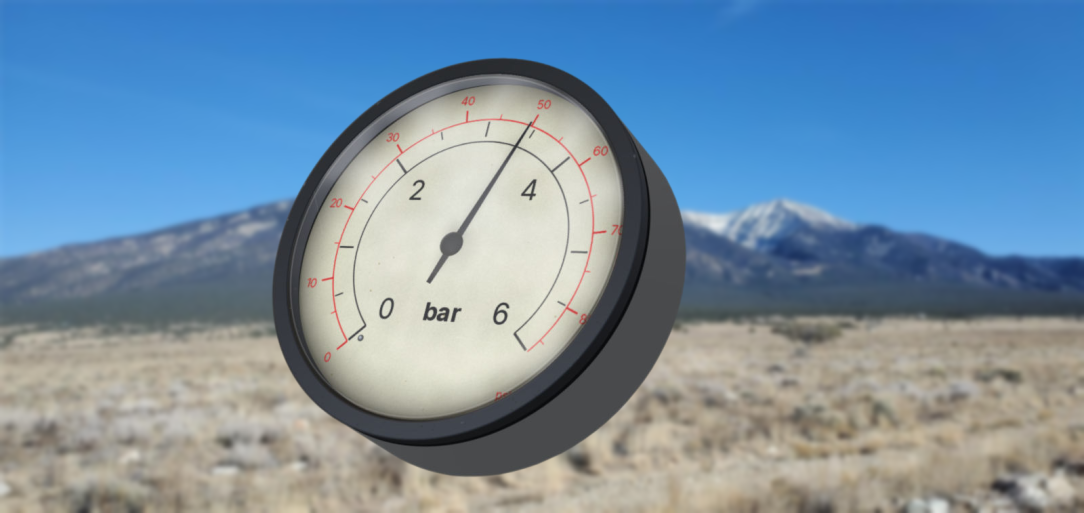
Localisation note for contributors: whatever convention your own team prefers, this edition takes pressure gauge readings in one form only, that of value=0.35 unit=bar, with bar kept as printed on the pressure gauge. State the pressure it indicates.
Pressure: value=3.5 unit=bar
